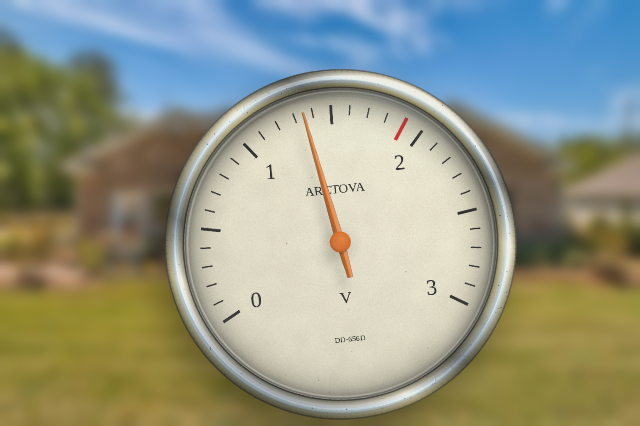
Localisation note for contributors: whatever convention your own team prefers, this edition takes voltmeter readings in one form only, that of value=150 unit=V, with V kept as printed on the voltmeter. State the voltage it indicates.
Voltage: value=1.35 unit=V
